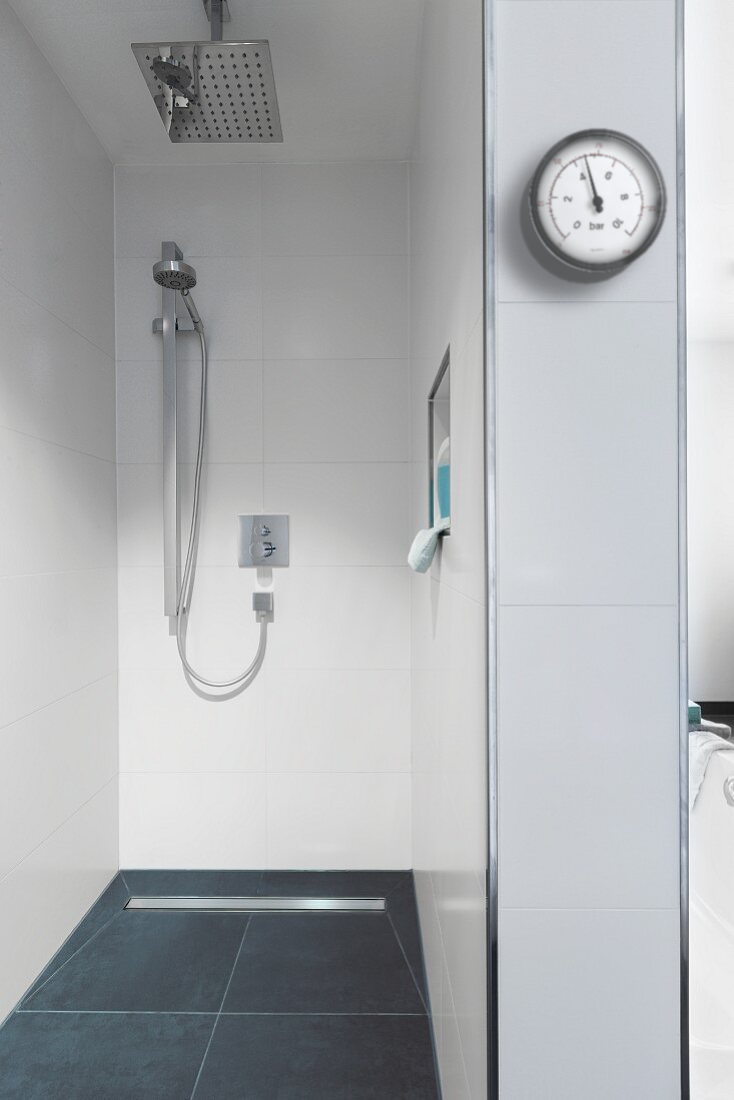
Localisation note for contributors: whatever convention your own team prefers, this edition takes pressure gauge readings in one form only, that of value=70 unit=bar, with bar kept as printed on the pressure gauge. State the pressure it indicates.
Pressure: value=4.5 unit=bar
